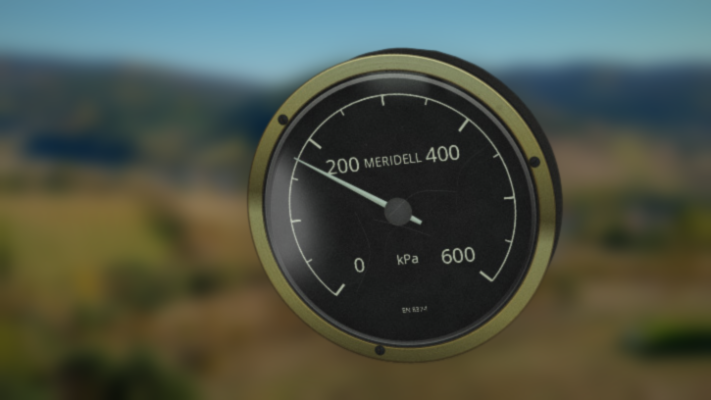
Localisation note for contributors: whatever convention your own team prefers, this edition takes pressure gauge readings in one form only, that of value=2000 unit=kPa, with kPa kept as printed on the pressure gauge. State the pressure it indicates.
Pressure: value=175 unit=kPa
